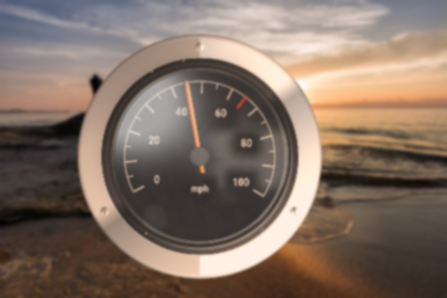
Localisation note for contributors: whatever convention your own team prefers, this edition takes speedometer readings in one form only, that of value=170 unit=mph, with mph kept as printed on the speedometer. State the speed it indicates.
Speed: value=45 unit=mph
